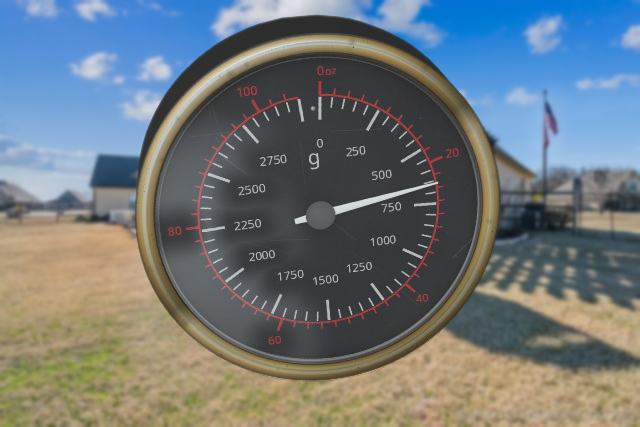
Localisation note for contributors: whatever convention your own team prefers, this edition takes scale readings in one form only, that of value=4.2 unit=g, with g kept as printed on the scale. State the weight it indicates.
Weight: value=650 unit=g
